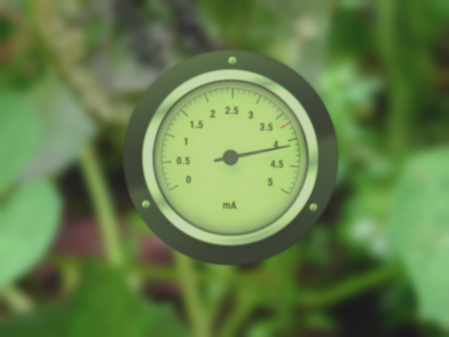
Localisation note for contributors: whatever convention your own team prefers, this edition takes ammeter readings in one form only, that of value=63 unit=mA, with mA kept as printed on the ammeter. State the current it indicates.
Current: value=4.1 unit=mA
